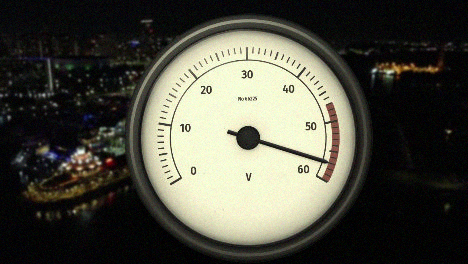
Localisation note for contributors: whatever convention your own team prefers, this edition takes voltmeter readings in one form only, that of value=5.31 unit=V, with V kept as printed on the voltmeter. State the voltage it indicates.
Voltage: value=57 unit=V
